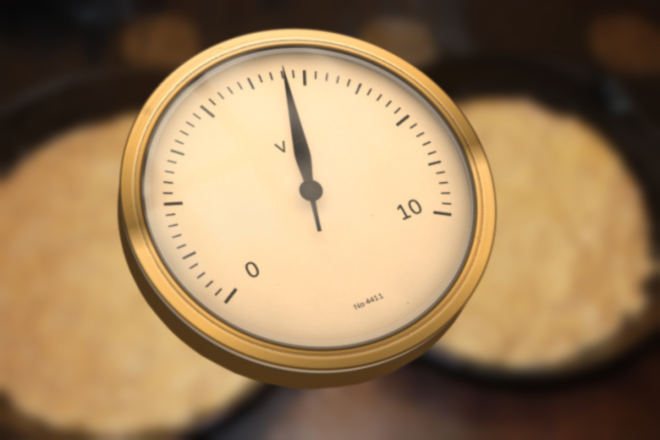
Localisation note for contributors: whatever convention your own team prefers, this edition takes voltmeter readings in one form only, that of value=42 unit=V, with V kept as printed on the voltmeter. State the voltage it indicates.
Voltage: value=5.6 unit=V
